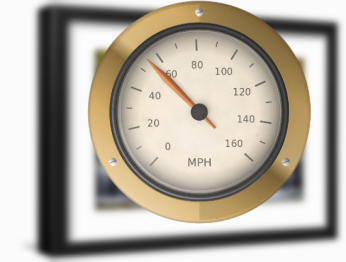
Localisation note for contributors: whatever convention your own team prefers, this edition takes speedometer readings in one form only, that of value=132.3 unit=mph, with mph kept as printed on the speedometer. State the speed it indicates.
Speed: value=55 unit=mph
